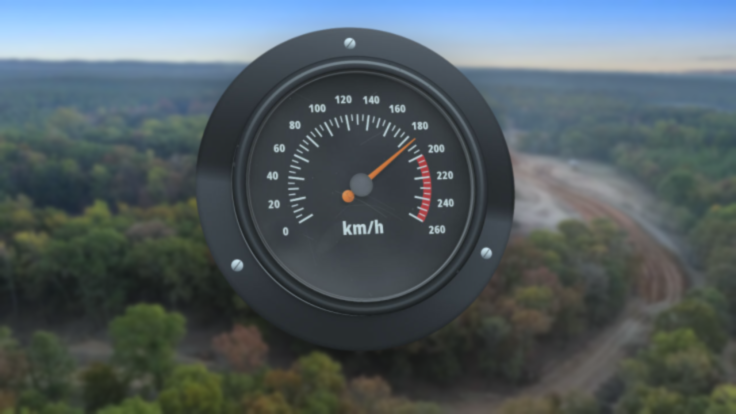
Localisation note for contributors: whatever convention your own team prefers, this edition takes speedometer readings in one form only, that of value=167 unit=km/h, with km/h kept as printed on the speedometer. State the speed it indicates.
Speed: value=185 unit=km/h
